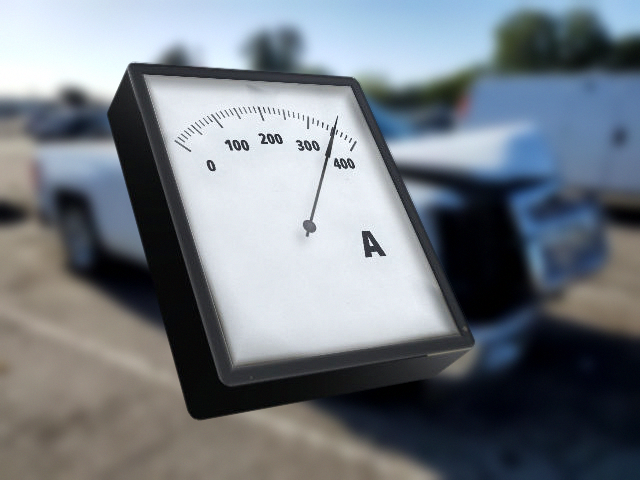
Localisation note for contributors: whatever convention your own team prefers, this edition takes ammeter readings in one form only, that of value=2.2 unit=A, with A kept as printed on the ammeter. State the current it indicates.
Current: value=350 unit=A
